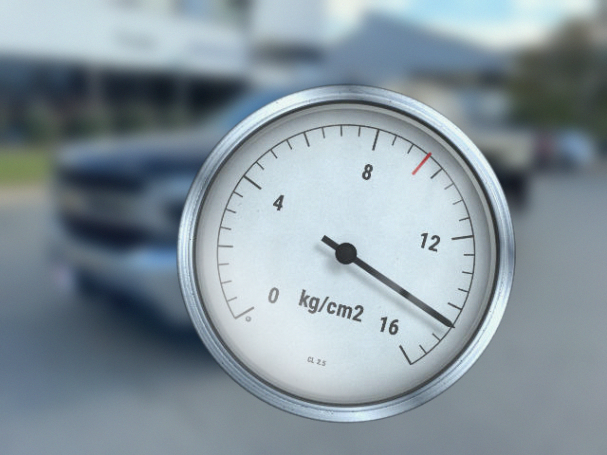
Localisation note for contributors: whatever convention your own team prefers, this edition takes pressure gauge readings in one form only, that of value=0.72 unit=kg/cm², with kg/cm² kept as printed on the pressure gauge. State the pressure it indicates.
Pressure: value=14.5 unit=kg/cm²
